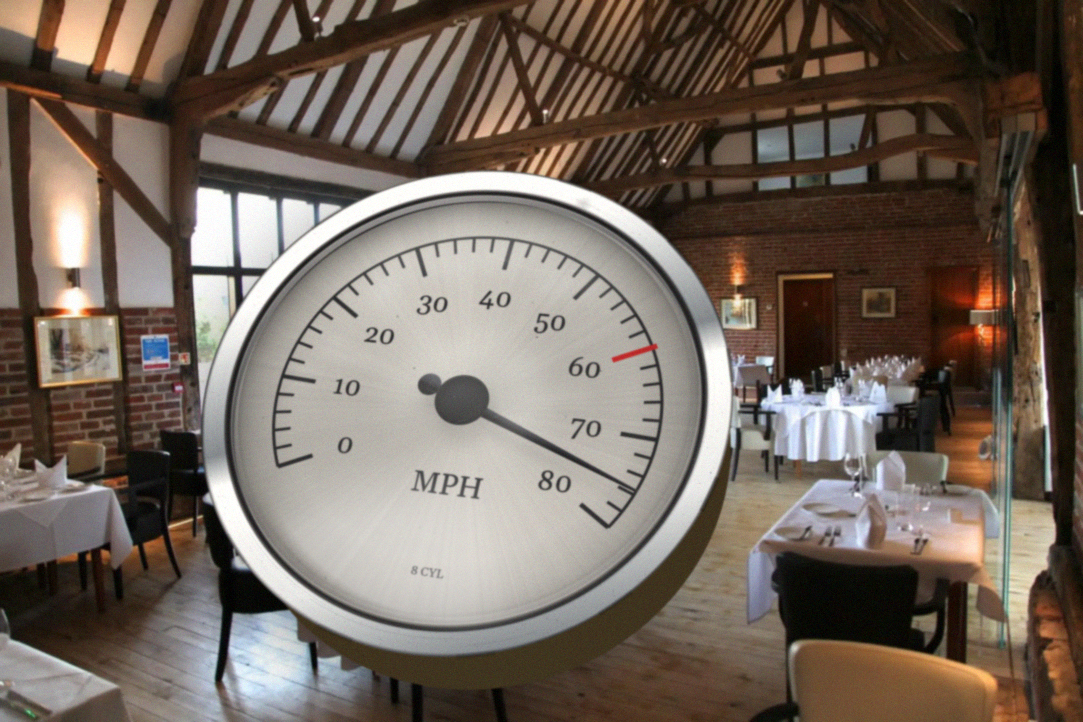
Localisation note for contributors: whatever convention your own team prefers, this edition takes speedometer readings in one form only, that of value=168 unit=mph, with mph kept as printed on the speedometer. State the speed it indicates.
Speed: value=76 unit=mph
